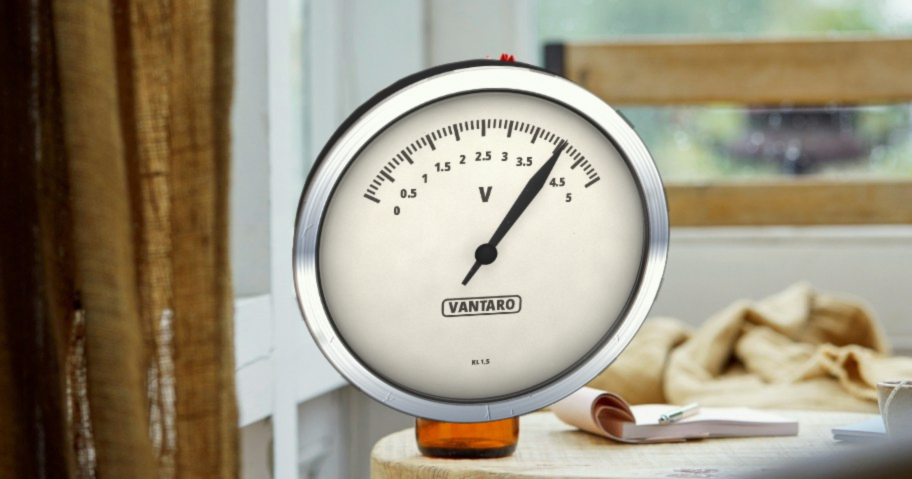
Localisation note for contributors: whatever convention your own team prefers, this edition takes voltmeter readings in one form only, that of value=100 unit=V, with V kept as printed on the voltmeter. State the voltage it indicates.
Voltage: value=4 unit=V
